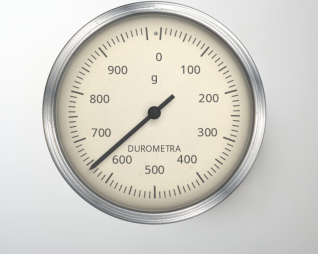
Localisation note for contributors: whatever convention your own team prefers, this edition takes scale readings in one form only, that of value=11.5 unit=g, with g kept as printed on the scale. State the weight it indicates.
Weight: value=640 unit=g
